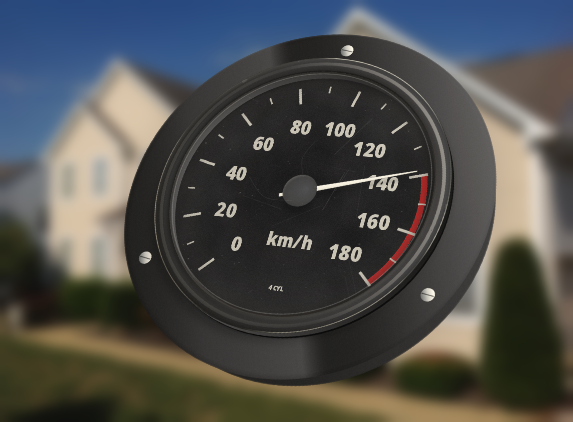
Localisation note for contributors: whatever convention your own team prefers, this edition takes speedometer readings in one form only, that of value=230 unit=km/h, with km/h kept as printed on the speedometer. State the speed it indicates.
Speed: value=140 unit=km/h
